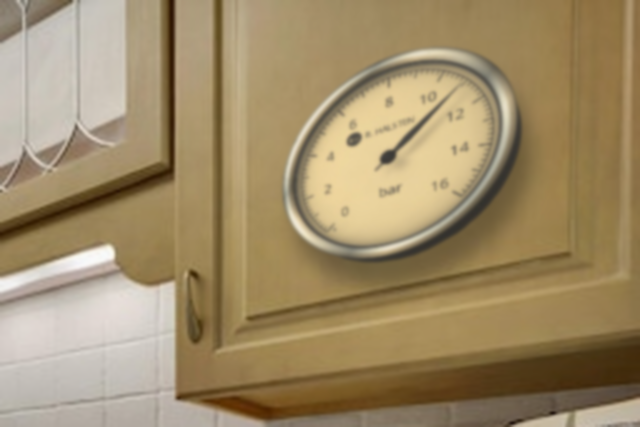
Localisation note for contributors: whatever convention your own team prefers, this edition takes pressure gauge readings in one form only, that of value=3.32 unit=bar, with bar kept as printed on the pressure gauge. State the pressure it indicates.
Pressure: value=11 unit=bar
